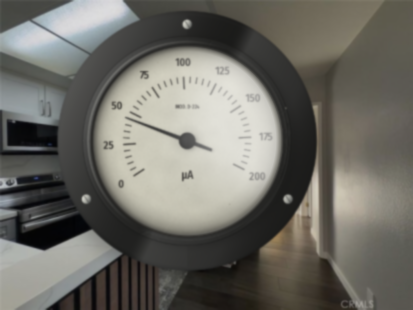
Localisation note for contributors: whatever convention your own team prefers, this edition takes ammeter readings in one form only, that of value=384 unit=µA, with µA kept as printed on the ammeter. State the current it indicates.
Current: value=45 unit=µA
